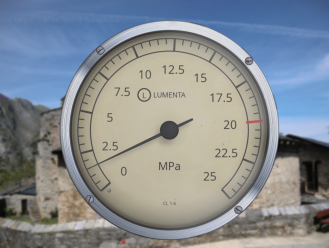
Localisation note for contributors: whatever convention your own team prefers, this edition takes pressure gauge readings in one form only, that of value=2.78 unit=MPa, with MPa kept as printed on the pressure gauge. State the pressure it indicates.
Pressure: value=1.5 unit=MPa
